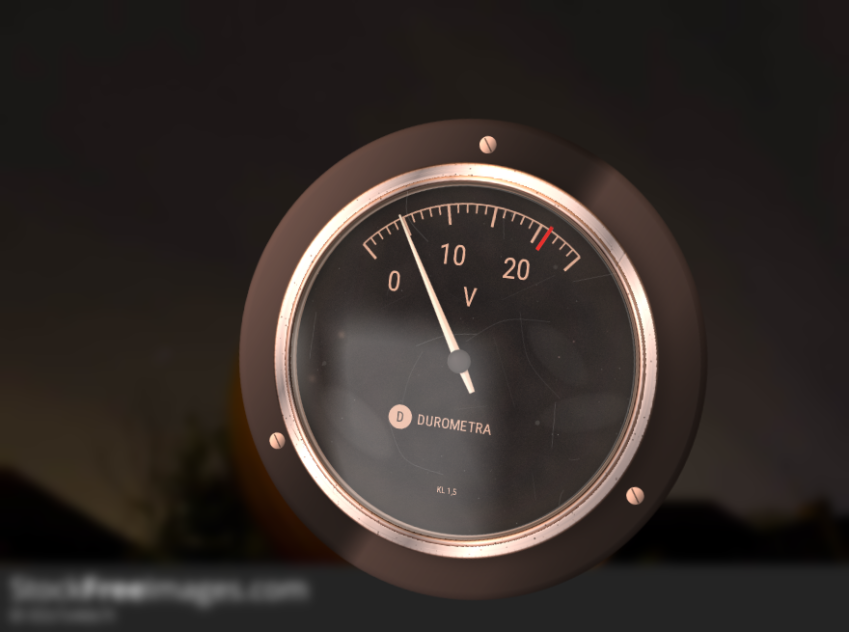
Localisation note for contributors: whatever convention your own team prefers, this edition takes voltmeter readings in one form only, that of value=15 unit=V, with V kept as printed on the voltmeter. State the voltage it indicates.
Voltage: value=5 unit=V
